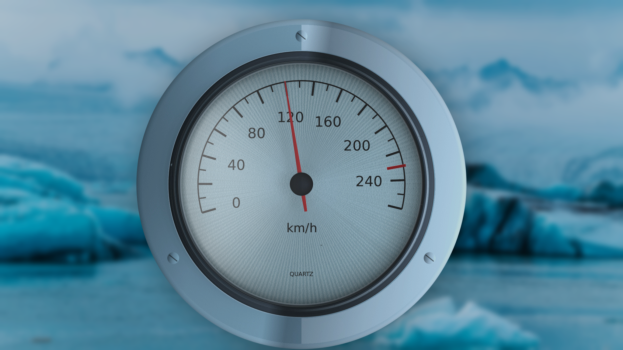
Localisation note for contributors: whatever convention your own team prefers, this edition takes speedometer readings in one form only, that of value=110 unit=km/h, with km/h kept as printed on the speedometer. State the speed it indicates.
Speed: value=120 unit=km/h
